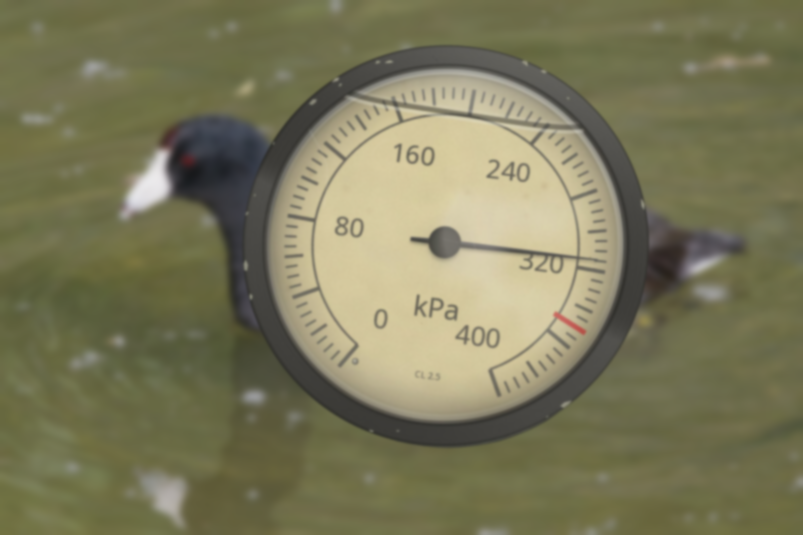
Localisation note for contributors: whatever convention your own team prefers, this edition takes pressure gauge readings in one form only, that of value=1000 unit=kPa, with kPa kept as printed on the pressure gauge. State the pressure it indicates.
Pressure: value=315 unit=kPa
